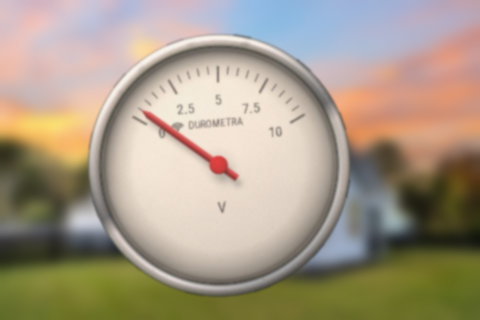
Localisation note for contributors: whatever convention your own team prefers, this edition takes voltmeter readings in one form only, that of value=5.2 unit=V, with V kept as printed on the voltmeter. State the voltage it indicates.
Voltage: value=0.5 unit=V
